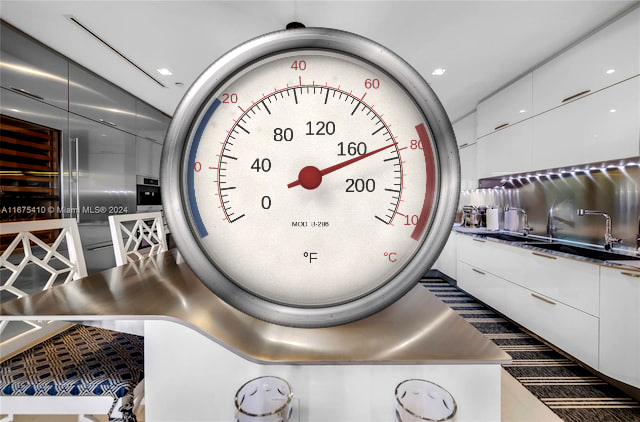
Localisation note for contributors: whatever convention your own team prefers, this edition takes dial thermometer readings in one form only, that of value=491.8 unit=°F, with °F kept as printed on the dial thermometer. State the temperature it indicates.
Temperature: value=172 unit=°F
